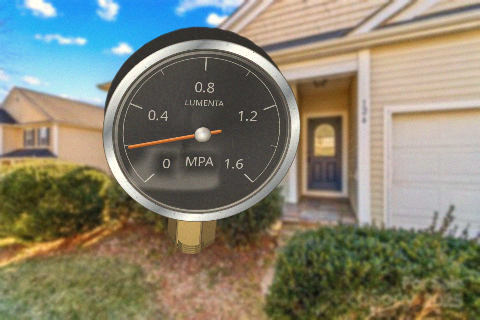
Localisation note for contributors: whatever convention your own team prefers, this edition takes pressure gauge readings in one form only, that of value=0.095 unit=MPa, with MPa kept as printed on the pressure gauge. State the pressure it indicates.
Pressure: value=0.2 unit=MPa
